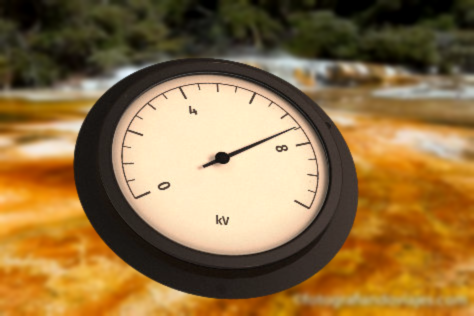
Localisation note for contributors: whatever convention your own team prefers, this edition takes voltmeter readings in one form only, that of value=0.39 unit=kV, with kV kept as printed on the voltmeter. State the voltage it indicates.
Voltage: value=7.5 unit=kV
